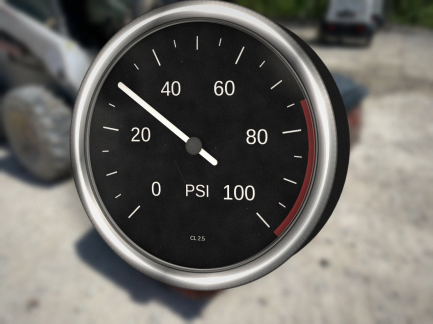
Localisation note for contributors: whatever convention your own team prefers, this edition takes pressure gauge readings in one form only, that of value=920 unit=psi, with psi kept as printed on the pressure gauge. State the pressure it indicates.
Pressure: value=30 unit=psi
